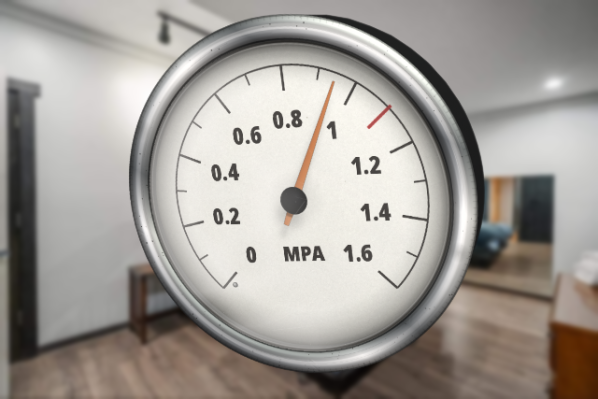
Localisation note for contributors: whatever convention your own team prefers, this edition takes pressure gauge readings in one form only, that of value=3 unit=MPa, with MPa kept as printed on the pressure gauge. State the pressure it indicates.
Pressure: value=0.95 unit=MPa
